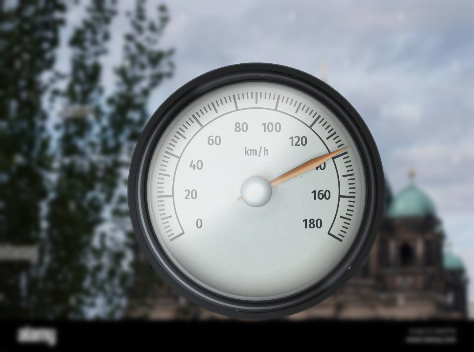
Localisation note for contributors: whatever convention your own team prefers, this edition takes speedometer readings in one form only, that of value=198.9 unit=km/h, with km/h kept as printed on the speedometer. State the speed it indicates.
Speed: value=138 unit=km/h
